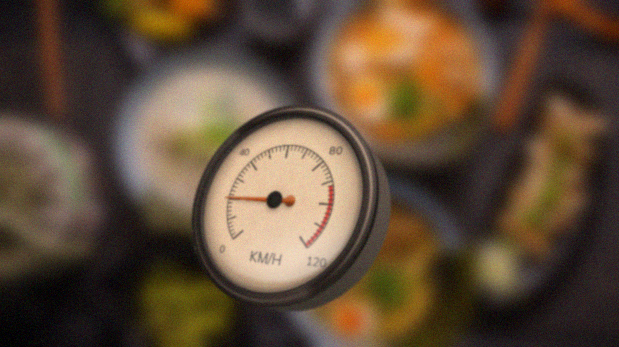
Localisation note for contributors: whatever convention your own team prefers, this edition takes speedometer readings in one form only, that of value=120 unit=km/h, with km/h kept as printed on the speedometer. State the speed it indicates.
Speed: value=20 unit=km/h
